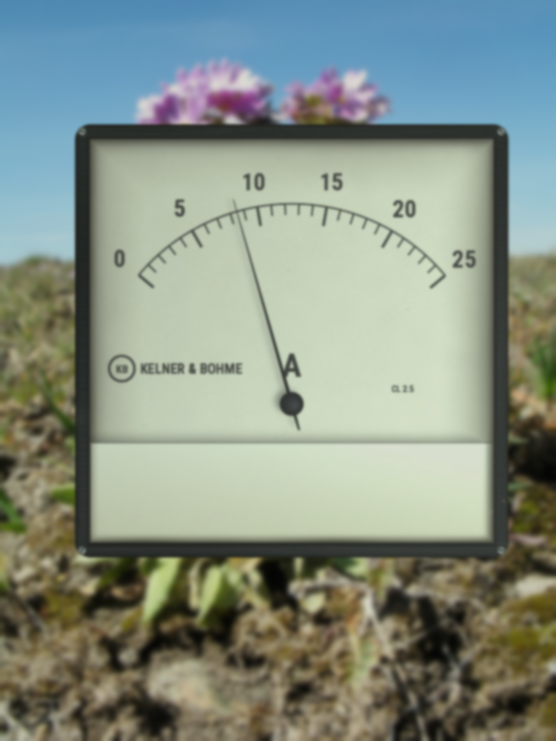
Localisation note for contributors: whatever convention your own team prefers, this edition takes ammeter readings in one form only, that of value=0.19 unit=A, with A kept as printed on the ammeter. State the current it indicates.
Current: value=8.5 unit=A
